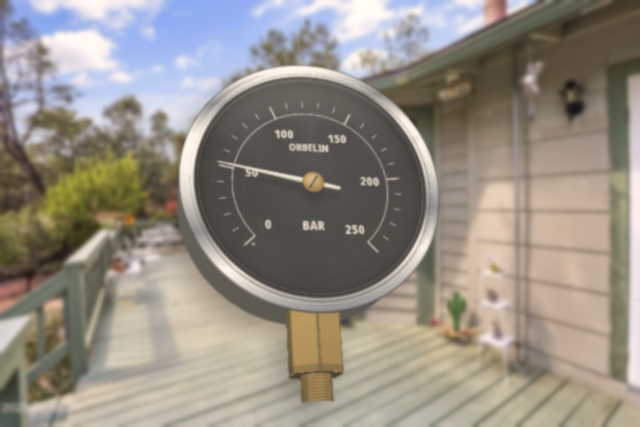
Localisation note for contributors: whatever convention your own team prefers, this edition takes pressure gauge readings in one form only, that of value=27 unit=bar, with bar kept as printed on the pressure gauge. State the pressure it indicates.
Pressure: value=50 unit=bar
